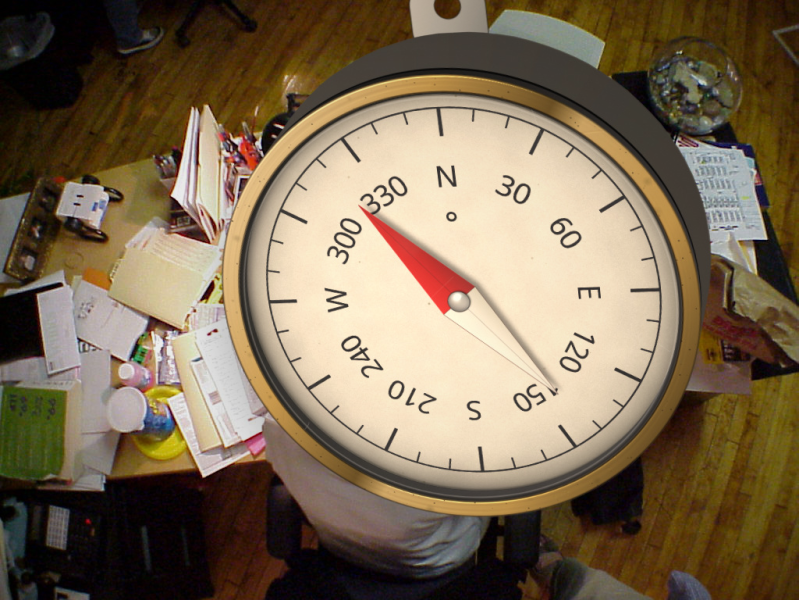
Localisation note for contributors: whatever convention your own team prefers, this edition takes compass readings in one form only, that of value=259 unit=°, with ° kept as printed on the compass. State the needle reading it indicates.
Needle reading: value=320 unit=°
